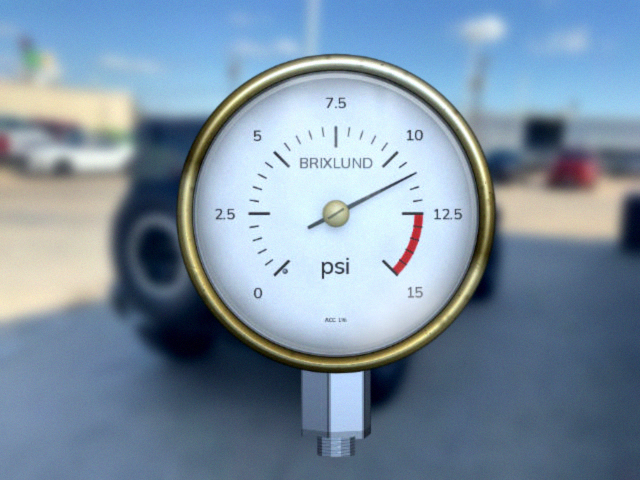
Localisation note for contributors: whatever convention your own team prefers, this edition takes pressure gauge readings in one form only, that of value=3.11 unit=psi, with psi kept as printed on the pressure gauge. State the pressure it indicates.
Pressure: value=11 unit=psi
